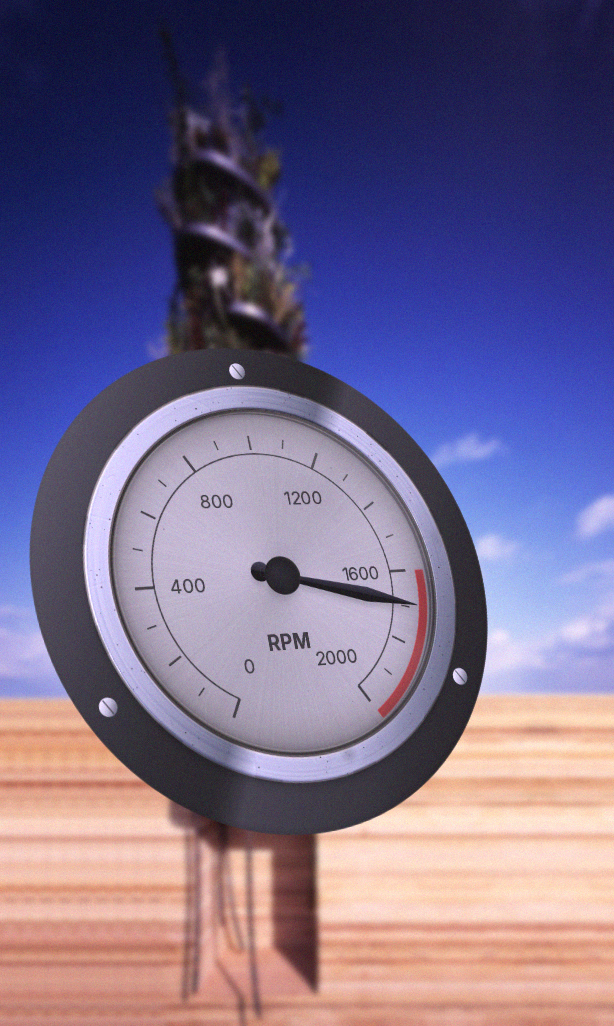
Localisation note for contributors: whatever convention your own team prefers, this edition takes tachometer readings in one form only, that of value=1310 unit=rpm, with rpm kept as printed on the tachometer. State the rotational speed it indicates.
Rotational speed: value=1700 unit=rpm
